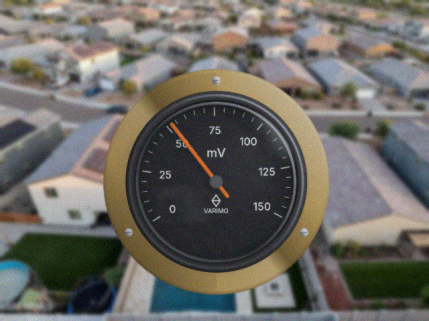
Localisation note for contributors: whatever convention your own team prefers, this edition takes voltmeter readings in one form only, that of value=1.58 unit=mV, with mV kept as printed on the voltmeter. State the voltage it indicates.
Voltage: value=52.5 unit=mV
